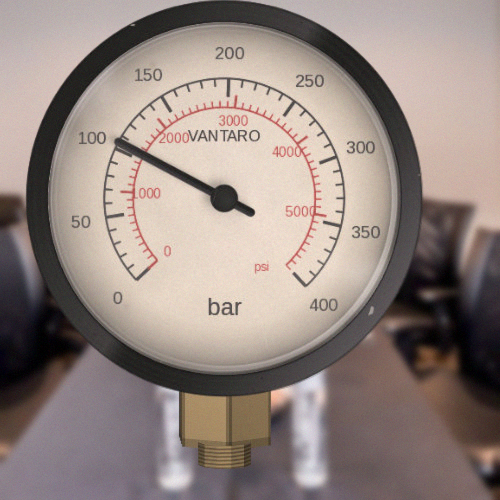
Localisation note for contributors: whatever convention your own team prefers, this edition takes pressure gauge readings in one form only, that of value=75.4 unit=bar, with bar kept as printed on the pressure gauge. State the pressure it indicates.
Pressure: value=105 unit=bar
